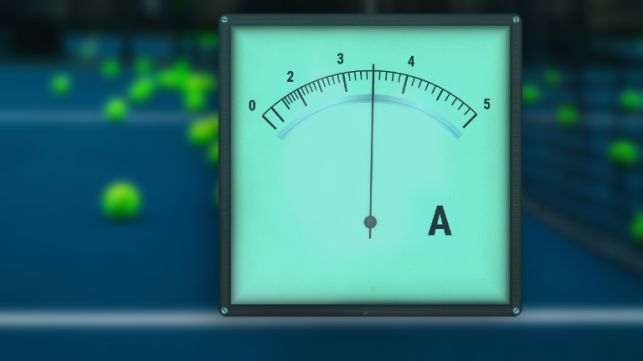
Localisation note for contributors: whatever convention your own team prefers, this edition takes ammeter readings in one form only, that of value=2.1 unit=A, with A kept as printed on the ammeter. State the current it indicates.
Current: value=3.5 unit=A
